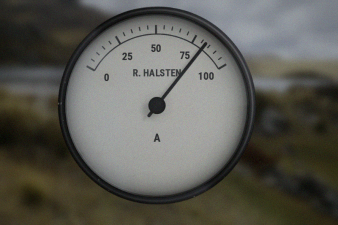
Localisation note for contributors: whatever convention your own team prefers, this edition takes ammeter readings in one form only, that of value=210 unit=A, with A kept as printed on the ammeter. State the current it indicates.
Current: value=82.5 unit=A
